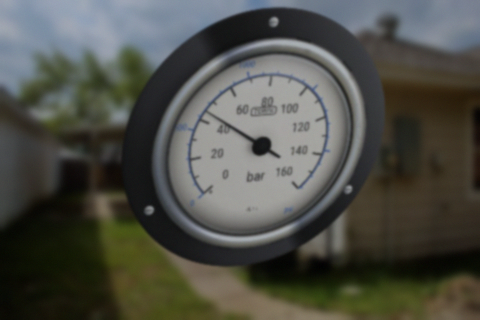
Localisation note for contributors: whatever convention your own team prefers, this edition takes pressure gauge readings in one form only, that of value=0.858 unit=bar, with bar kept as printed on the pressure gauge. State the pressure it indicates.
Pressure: value=45 unit=bar
